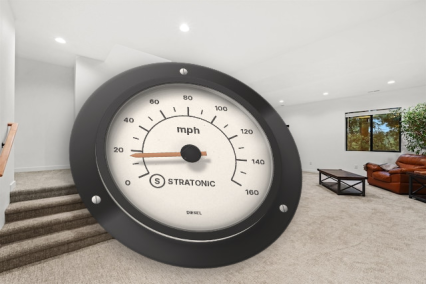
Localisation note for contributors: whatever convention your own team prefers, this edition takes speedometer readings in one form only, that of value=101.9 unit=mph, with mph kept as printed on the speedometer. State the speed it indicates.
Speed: value=15 unit=mph
